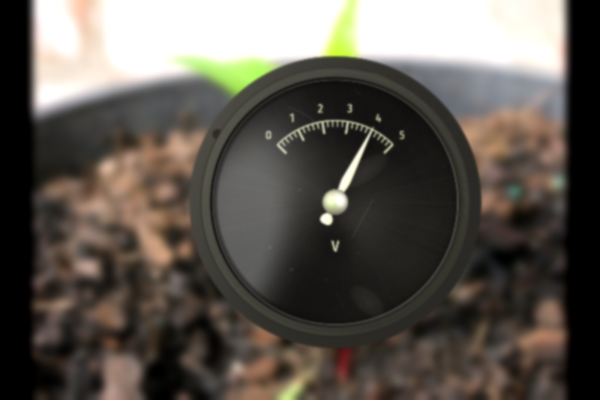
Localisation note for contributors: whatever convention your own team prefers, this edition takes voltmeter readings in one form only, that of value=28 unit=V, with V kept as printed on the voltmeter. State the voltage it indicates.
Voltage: value=4 unit=V
